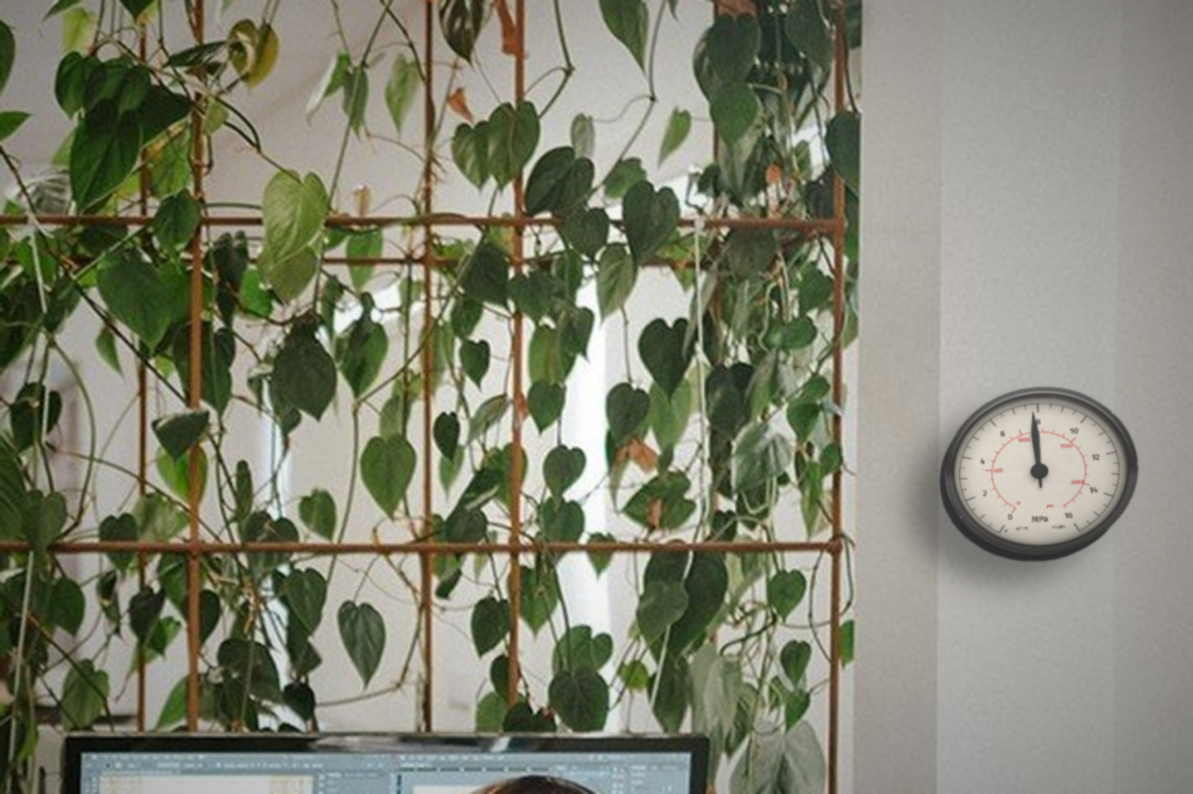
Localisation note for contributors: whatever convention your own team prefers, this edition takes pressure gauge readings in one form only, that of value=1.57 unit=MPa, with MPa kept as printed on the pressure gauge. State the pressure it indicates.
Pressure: value=7.75 unit=MPa
